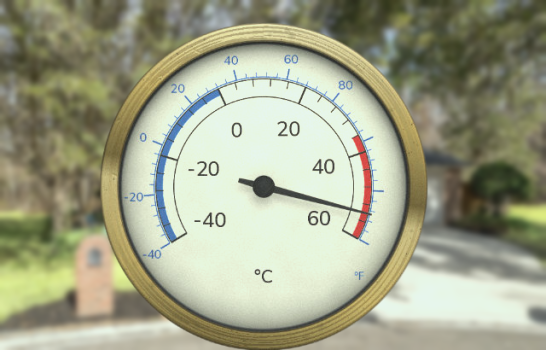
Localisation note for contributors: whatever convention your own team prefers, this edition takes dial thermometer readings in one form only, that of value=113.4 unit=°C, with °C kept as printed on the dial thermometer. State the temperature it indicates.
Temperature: value=54 unit=°C
